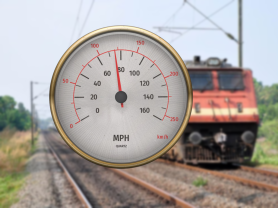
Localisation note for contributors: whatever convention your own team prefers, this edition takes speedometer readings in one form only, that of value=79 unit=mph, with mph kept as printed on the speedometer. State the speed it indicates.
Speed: value=75 unit=mph
